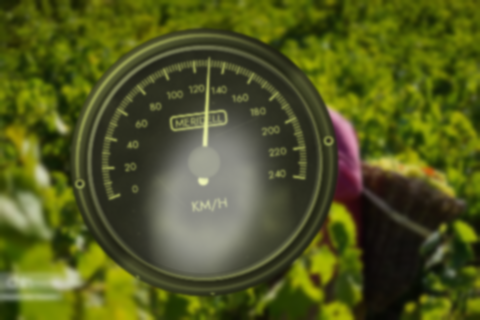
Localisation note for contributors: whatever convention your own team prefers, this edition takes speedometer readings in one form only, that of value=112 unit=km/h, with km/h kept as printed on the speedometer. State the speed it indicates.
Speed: value=130 unit=km/h
